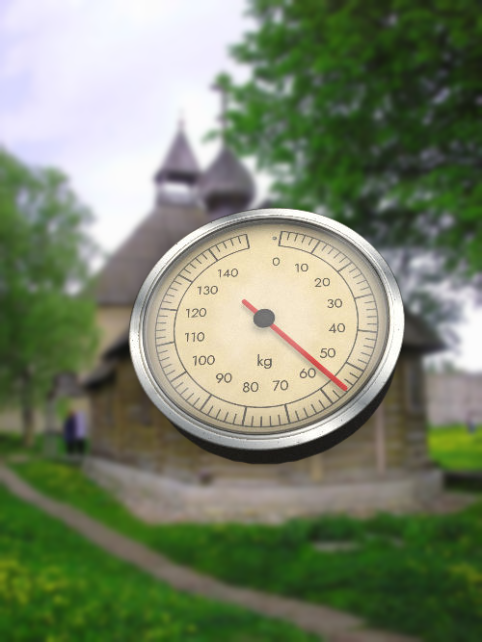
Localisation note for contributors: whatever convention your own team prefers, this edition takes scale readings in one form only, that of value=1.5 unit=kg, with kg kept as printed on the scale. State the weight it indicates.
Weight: value=56 unit=kg
